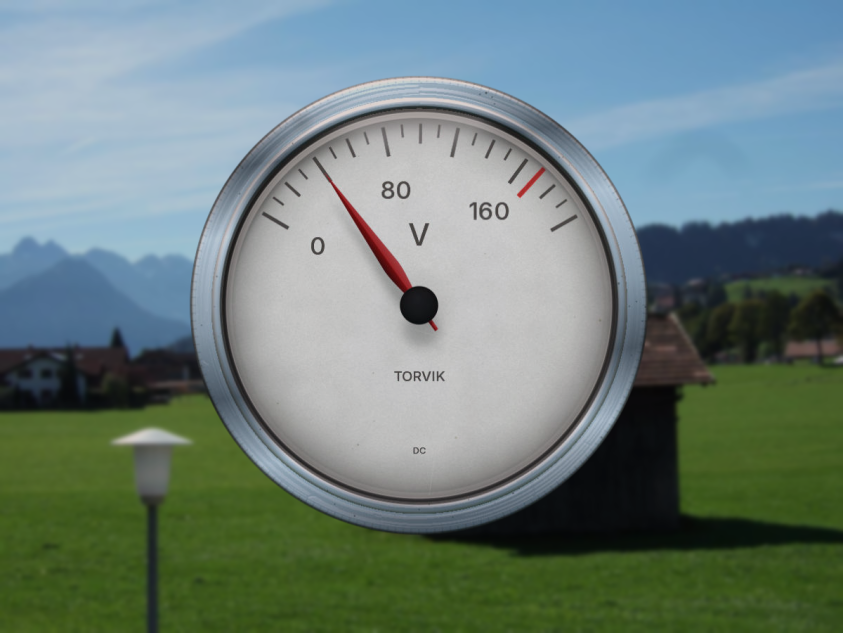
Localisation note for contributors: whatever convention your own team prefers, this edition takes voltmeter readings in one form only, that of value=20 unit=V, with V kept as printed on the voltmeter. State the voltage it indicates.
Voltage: value=40 unit=V
